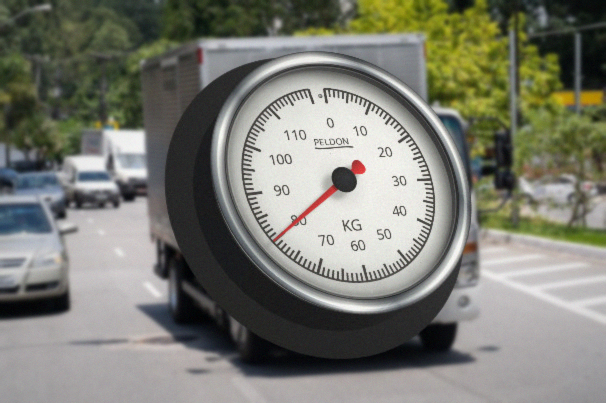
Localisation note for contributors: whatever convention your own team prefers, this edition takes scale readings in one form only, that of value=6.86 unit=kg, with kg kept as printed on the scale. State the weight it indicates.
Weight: value=80 unit=kg
